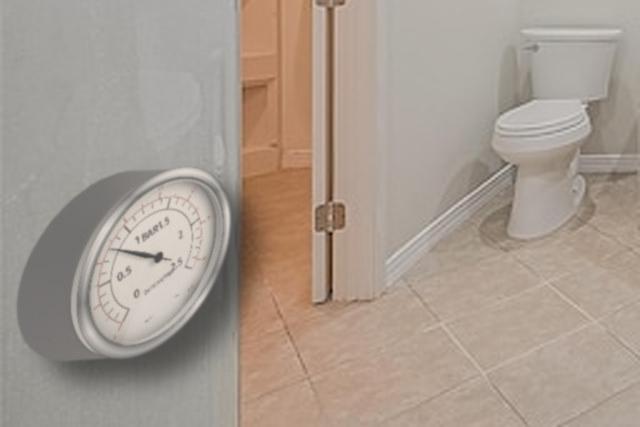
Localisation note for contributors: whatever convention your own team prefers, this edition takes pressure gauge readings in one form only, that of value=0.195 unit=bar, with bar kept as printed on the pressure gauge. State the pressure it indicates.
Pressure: value=0.8 unit=bar
